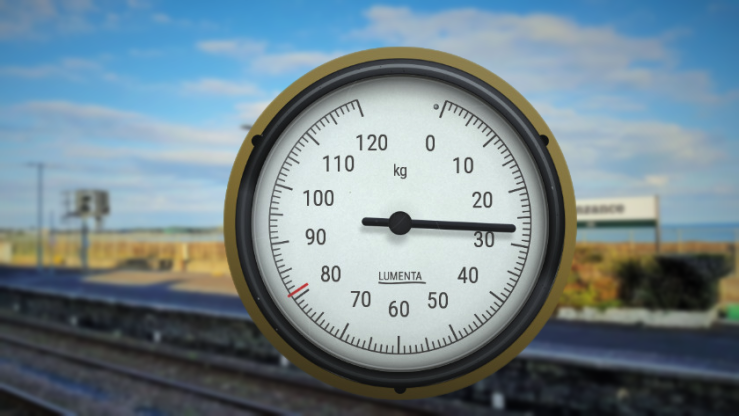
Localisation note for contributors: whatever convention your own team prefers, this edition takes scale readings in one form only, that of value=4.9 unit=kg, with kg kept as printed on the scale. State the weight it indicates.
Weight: value=27 unit=kg
